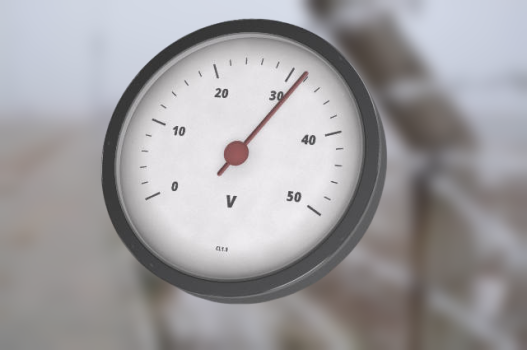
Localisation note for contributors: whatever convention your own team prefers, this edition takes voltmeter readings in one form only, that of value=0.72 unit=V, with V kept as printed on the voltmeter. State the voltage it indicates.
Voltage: value=32 unit=V
